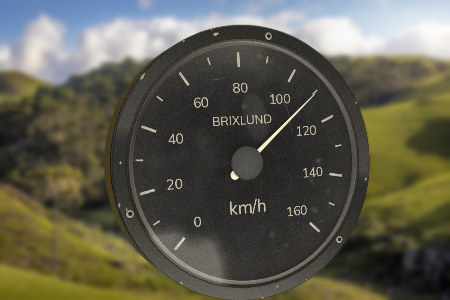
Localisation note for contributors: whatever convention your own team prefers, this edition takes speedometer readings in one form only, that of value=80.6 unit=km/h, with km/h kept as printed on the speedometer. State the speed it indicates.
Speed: value=110 unit=km/h
